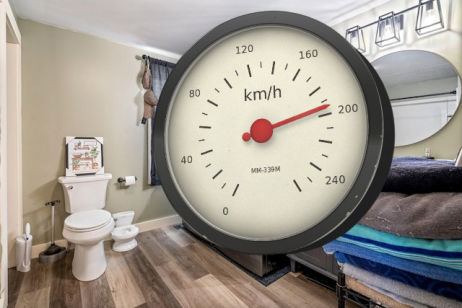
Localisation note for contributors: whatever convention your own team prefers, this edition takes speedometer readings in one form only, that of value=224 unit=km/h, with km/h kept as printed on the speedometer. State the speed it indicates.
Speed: value=195 unit=km/h
